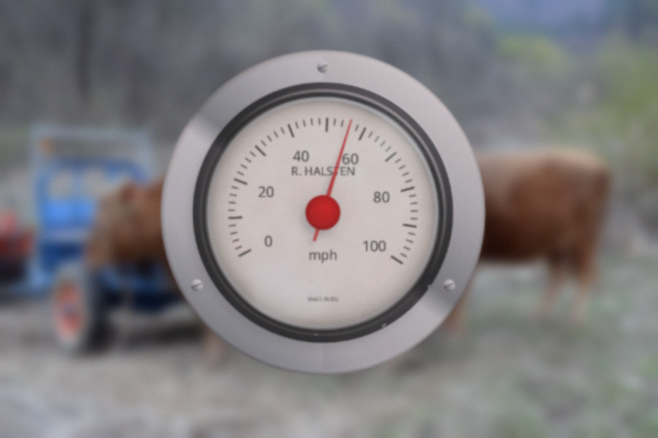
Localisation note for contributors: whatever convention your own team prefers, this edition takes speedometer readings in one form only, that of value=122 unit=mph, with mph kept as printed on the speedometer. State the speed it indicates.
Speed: value=56 unit=mph
